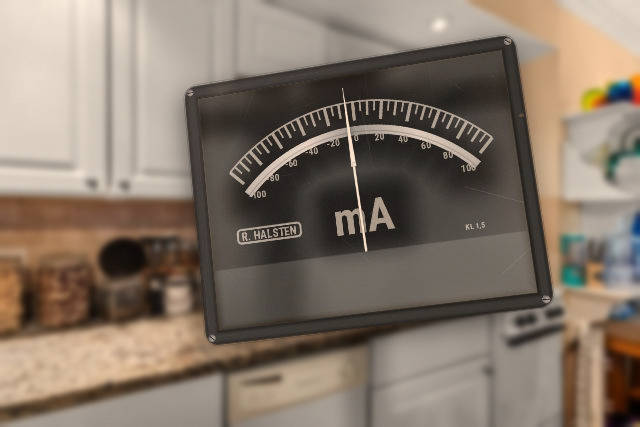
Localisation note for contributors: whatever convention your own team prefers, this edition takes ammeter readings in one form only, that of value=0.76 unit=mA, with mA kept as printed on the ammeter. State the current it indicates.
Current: value=-5 unit=mA
